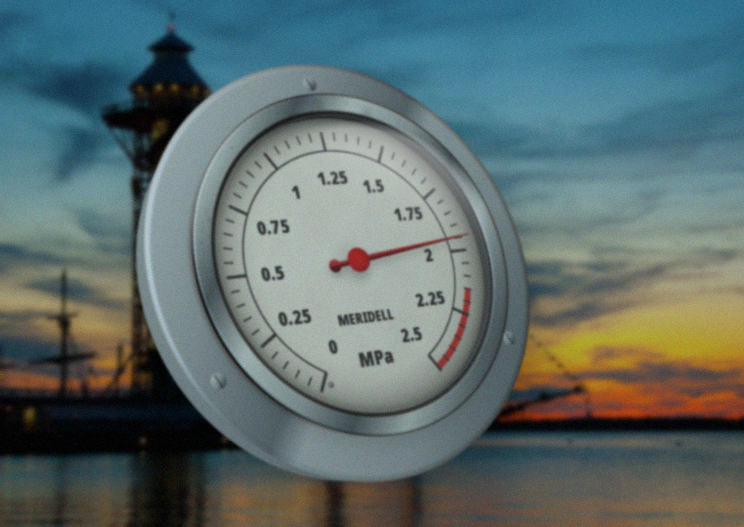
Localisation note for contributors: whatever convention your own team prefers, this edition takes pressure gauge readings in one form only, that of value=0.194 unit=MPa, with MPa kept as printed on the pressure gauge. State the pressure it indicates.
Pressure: value=1.95 unit=MPa
